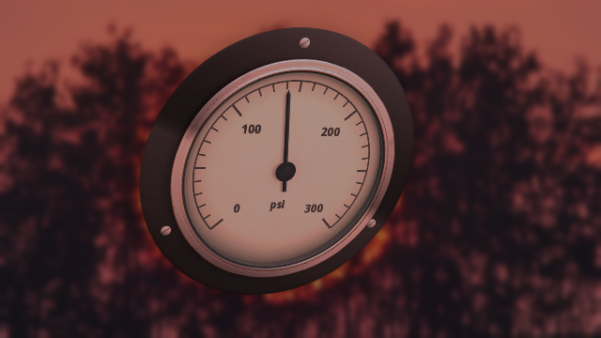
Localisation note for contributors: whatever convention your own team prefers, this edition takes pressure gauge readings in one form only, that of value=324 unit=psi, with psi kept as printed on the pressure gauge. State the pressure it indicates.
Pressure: value=140 unit=psi
